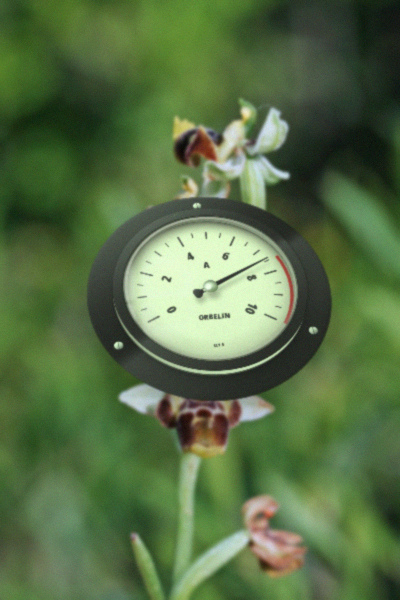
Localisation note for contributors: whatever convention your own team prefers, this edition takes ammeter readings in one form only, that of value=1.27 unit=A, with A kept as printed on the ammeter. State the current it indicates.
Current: value=7.5 unit=A
